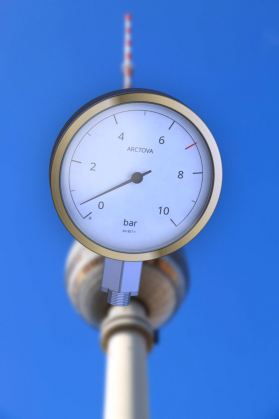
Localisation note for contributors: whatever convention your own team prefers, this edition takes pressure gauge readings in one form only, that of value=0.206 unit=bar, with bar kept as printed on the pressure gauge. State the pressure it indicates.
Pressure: value=0.5 unit=bar
